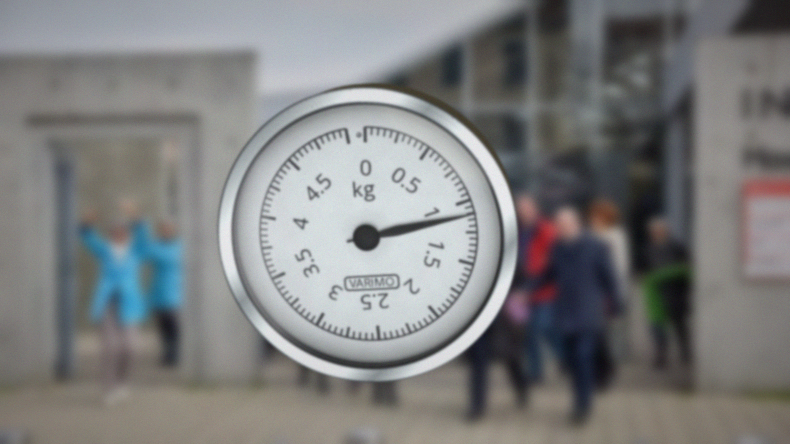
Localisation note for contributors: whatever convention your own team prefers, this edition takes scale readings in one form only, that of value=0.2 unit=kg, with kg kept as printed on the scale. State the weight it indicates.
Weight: value=1.1 unit=kg
